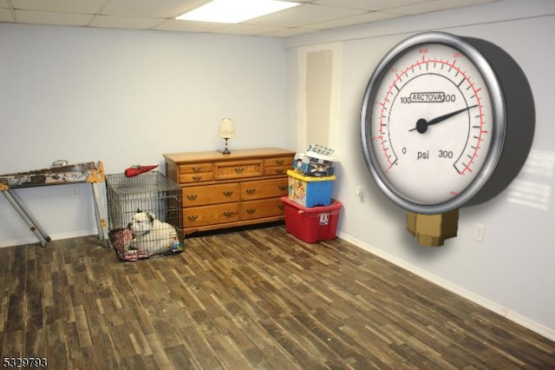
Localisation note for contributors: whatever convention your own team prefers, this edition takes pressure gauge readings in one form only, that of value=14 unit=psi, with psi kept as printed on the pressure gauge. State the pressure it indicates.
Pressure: value=230 unit=psi
